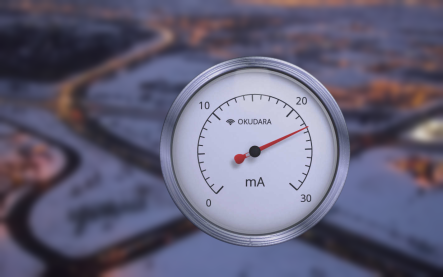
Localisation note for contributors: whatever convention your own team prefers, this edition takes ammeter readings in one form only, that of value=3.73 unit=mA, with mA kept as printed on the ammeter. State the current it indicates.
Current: value=22.5 unit=mA
